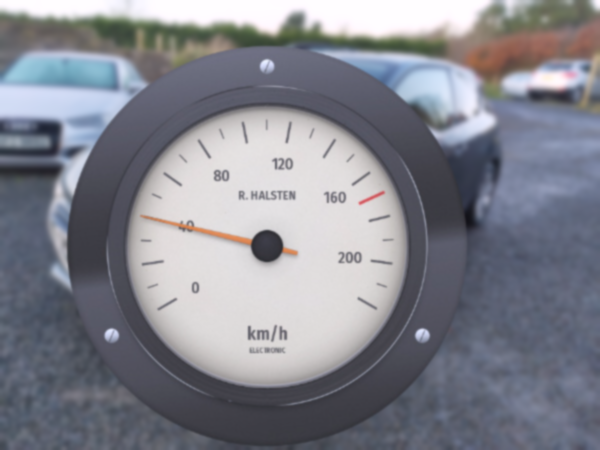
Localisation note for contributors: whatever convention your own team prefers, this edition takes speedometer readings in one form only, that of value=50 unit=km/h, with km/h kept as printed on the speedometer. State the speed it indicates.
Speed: value=40 unit=km/h
